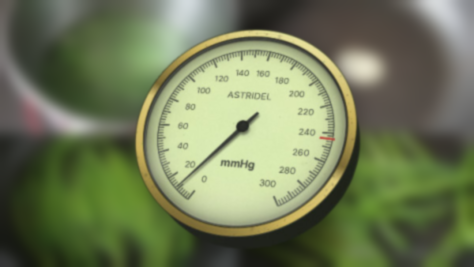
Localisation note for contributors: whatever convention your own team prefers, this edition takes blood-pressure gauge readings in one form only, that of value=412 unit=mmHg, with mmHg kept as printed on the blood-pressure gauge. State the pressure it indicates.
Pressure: value=10 unit=mmHg
